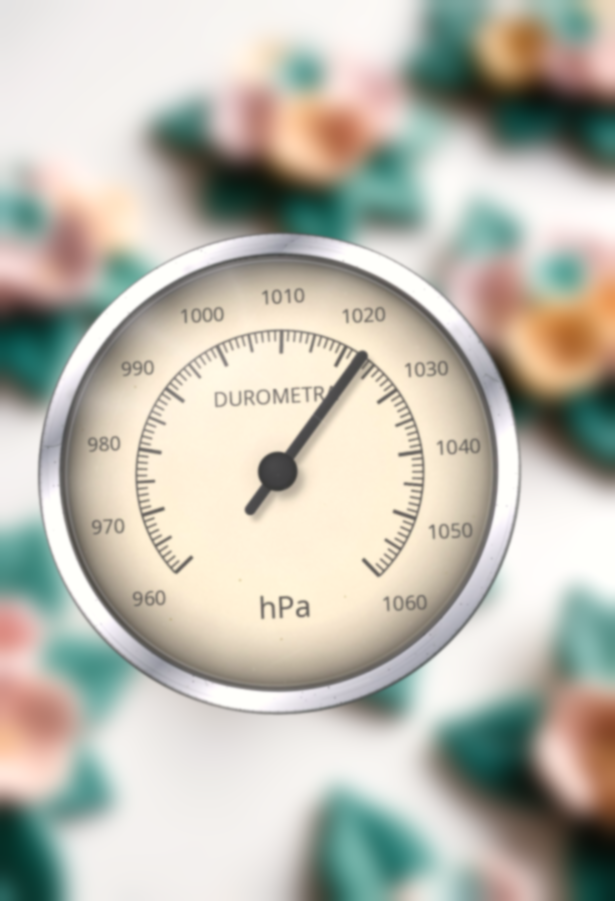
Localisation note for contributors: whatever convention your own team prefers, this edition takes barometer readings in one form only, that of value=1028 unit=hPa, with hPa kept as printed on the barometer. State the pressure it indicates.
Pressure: value=1023 unit=hPa
